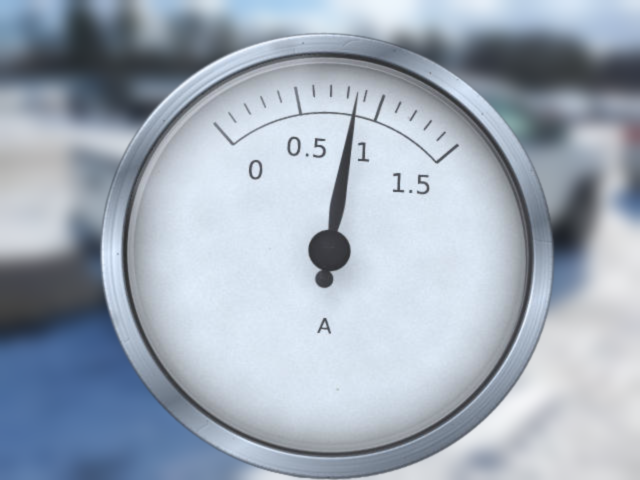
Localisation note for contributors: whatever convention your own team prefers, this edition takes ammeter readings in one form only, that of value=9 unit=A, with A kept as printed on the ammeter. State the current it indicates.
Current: value=0.85 unit=A
